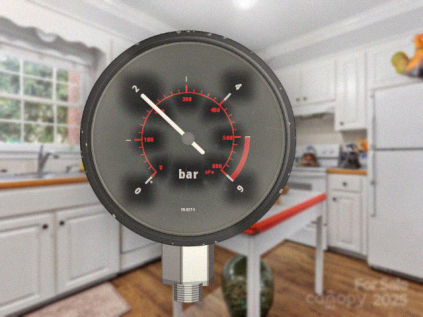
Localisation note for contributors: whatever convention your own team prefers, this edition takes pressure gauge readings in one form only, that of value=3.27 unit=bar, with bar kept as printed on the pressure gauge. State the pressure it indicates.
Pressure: value=2 unit=bar
